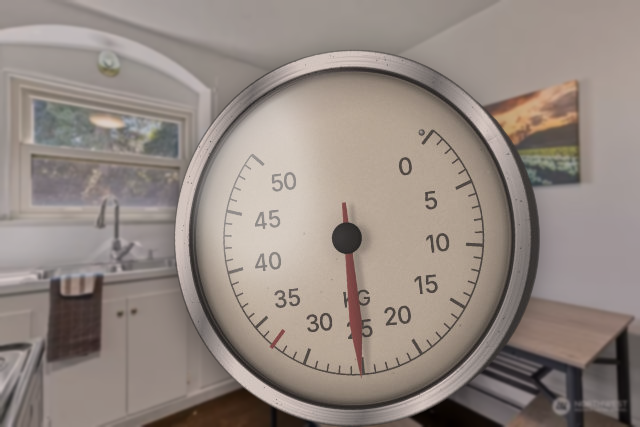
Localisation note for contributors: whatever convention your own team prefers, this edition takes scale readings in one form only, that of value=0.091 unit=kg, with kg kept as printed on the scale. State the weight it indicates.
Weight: value=25 unit=kg
